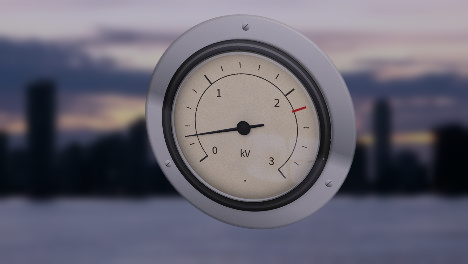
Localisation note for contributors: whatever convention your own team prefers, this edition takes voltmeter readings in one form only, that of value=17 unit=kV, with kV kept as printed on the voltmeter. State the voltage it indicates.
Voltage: value=0.3 unit=kV
